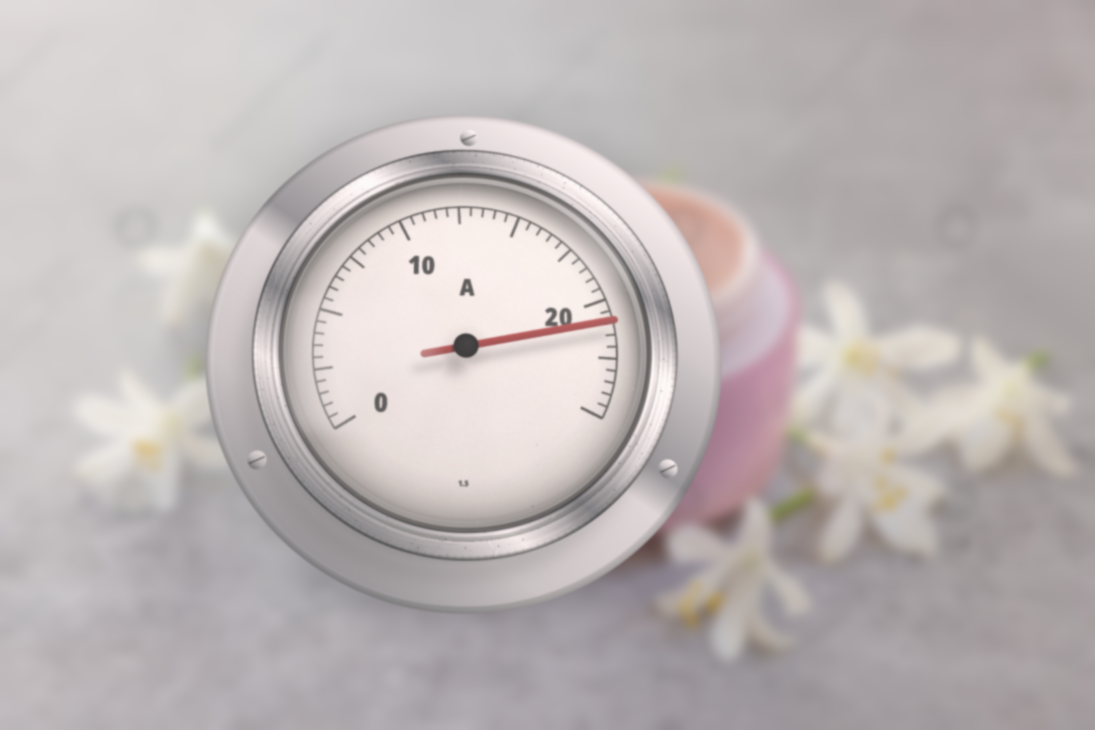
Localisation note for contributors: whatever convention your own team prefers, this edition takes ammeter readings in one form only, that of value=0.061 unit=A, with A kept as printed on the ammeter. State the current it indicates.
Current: value=21 unit=A
